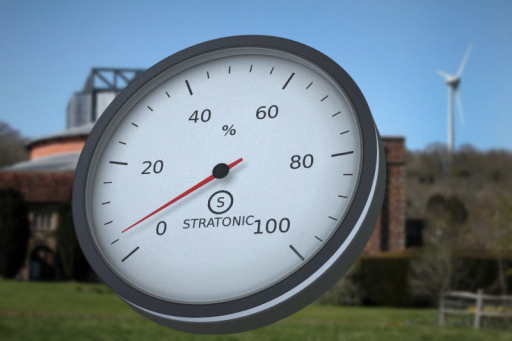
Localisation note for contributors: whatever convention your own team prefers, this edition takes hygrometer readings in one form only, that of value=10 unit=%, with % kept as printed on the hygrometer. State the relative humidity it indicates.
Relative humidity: value=4 unit=%
